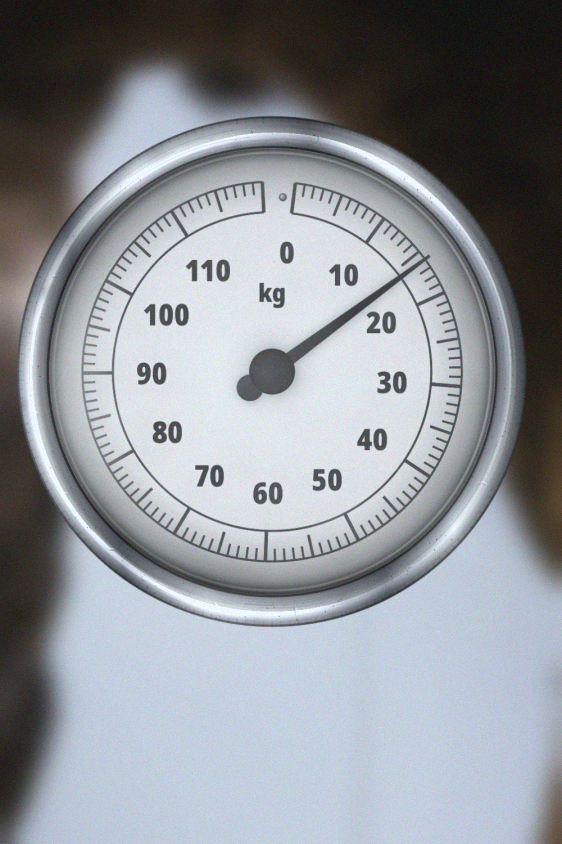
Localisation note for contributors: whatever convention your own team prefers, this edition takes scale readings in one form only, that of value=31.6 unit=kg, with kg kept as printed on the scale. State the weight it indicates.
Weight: value=16 unit=kg
